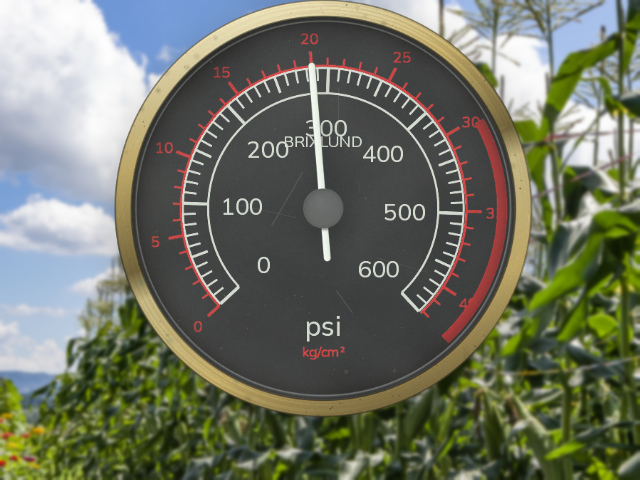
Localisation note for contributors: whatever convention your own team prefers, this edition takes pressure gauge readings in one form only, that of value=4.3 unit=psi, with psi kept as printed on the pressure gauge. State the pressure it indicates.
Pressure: value=285 unit=psi
